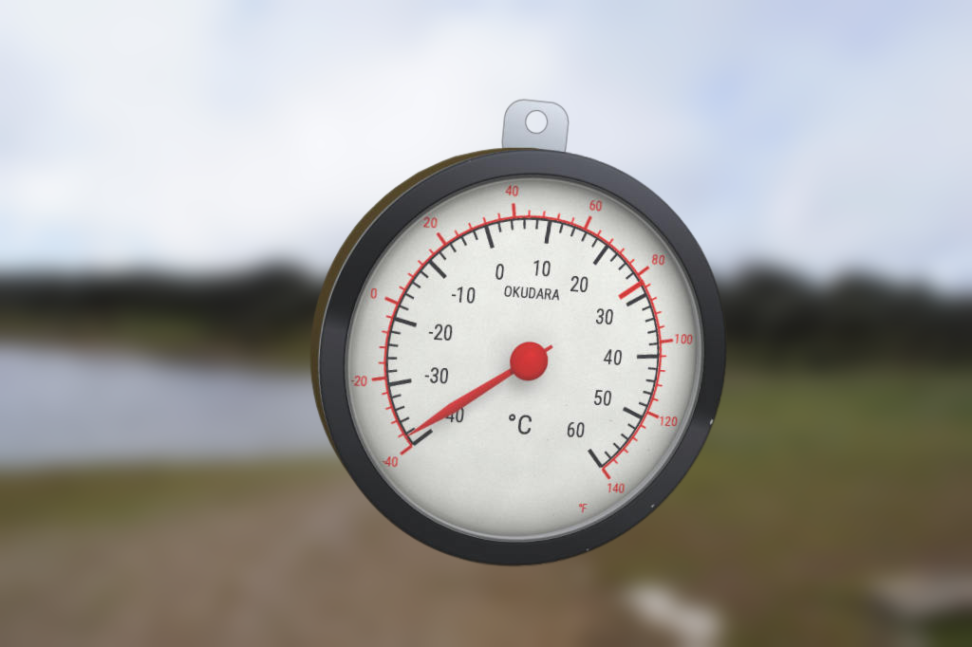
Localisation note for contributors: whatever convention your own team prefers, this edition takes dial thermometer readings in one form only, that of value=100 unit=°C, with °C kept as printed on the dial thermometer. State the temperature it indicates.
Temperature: value=-38 unit=°C
